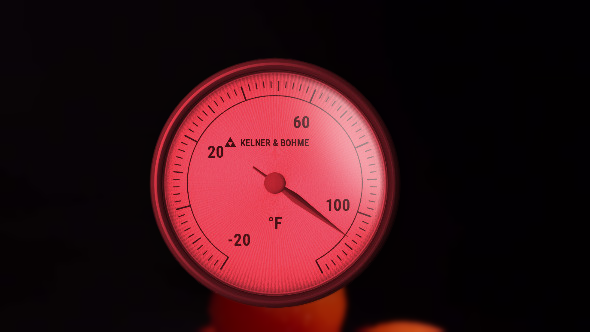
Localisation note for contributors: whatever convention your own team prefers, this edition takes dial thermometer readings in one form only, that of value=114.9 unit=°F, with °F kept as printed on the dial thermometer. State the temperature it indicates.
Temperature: value=108 unit=°F
